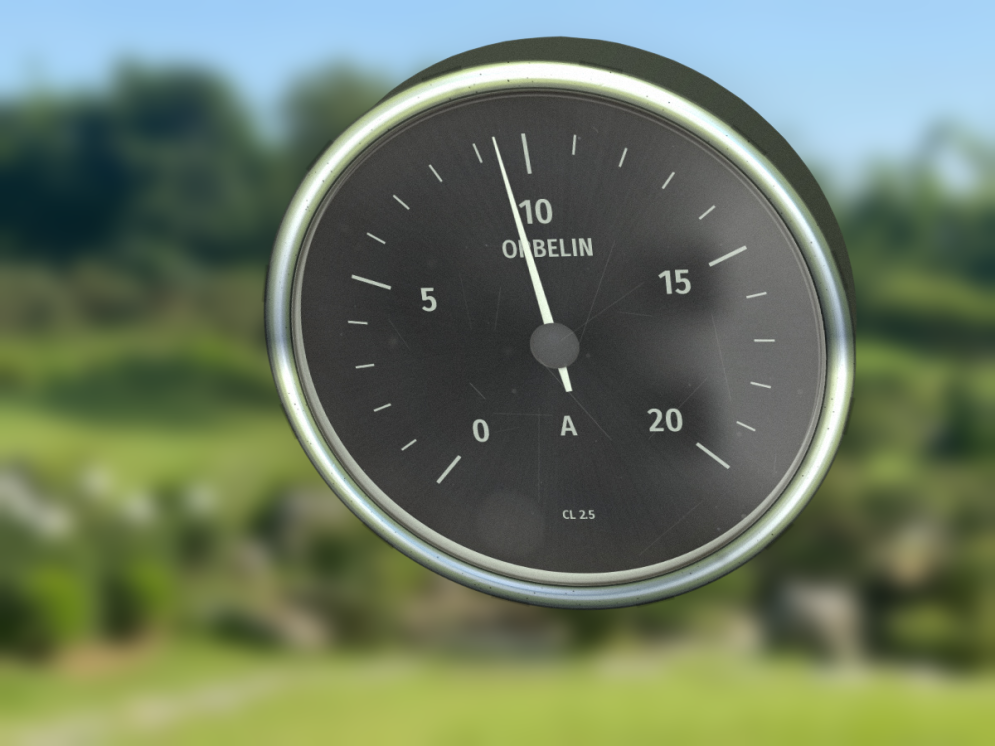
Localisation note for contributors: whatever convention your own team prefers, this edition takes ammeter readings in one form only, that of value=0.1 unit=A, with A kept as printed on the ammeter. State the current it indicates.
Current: value=9.5 unit=A
